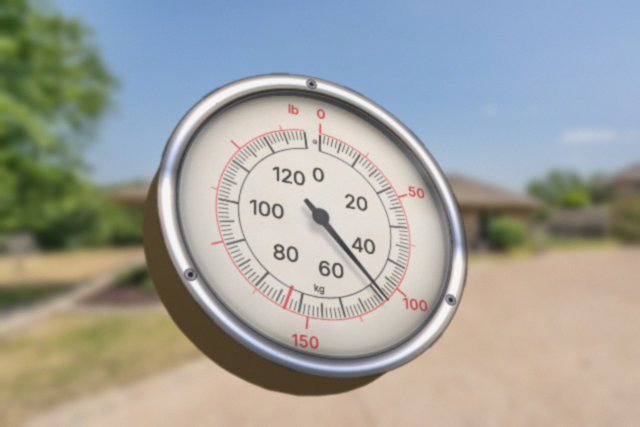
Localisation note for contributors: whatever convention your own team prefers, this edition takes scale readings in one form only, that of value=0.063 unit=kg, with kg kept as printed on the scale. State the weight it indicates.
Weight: value=50 unit=kg
